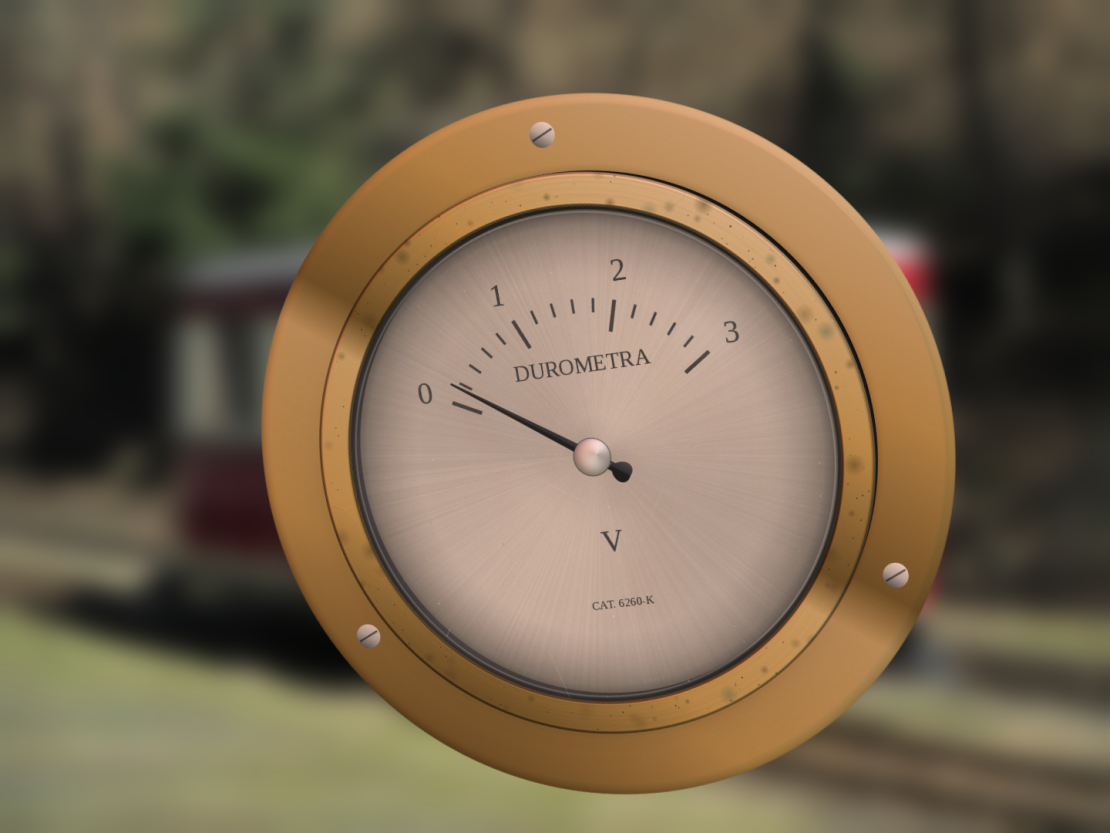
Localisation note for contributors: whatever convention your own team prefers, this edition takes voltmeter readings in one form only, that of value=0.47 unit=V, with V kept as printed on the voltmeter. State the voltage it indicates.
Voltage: value=0.2 unit=V
